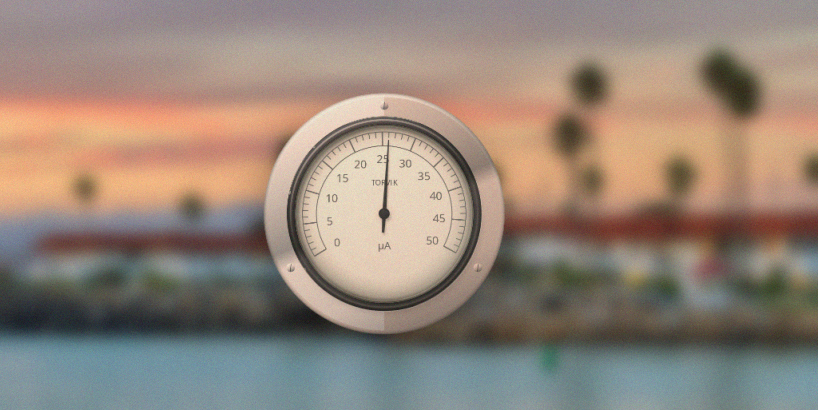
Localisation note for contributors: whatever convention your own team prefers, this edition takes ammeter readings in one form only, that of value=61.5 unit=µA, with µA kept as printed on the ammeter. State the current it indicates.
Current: value=26 unit=µA
